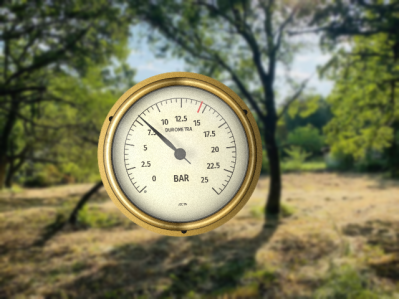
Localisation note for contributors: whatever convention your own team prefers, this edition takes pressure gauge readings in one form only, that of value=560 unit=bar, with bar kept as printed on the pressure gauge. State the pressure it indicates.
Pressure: value=8 unit=bar
